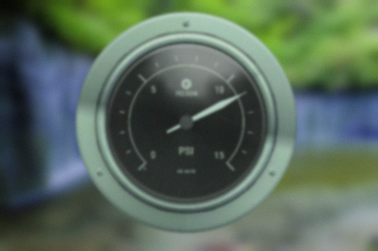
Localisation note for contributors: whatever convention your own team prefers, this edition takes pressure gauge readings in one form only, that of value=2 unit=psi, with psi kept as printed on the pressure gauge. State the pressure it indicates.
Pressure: value=11 unit=psi
